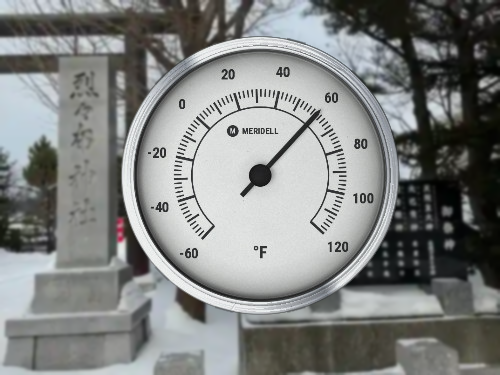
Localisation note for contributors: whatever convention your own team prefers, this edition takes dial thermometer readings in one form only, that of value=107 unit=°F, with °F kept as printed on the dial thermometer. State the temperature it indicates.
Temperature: value=60 unit=°F
